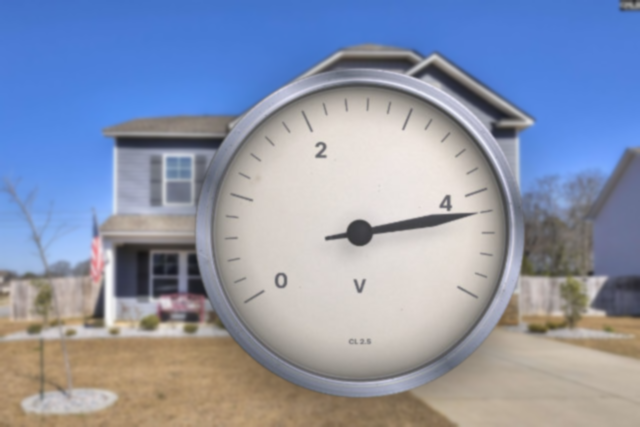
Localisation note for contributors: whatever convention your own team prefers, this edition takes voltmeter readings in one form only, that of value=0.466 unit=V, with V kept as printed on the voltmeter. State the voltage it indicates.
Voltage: value=4.2 unit=V
